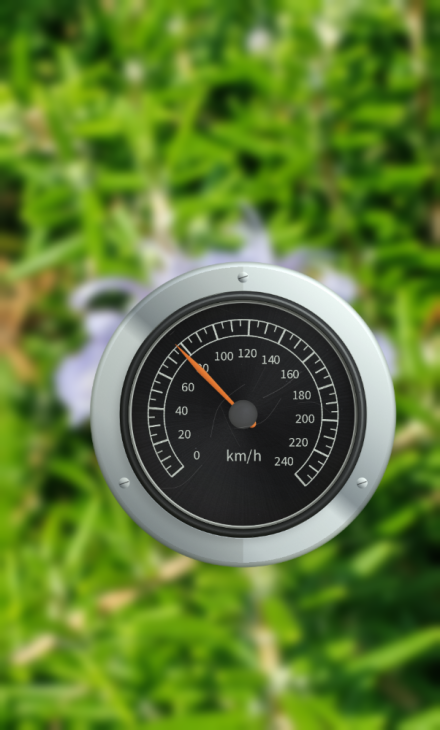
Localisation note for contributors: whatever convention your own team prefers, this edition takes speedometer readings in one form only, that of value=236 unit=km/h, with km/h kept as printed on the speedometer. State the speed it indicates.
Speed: value=77.5 unit=km/h
